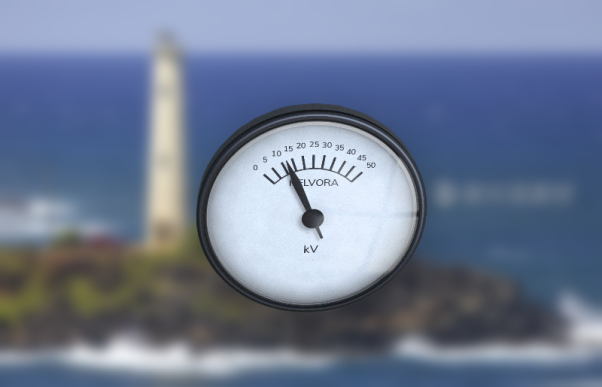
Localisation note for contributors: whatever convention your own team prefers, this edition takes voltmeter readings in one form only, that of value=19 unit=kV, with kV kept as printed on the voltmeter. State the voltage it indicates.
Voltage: value=12.5 unit=kV
